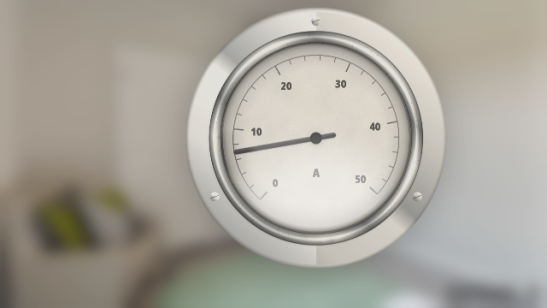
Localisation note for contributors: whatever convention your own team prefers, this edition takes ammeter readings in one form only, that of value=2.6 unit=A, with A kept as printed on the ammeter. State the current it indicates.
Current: value=7 unit=A
